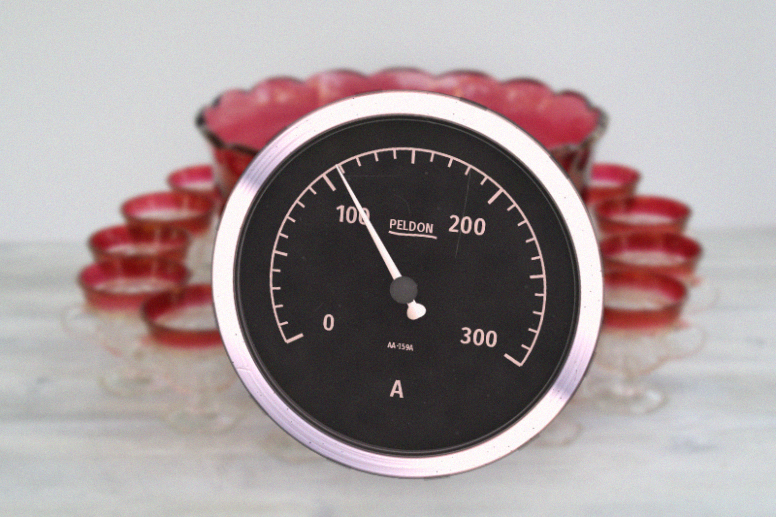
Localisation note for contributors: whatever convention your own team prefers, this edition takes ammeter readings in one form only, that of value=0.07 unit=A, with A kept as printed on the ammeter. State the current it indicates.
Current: value=110 unit=A
